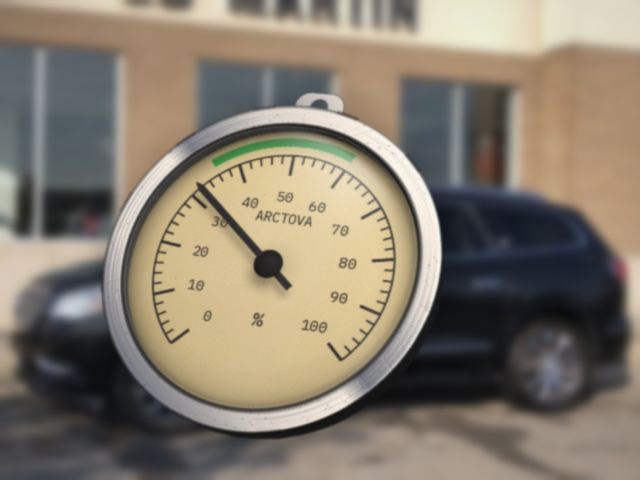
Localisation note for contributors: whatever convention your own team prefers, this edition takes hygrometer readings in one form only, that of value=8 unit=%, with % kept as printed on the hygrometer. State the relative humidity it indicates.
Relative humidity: value=32 unit=%
